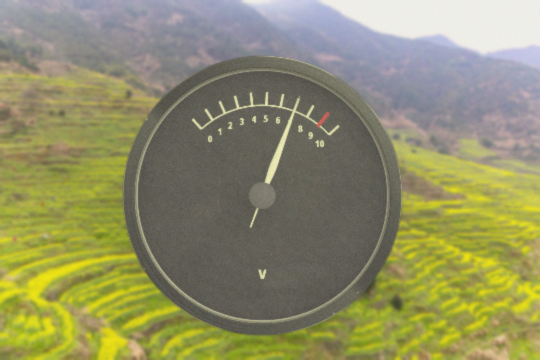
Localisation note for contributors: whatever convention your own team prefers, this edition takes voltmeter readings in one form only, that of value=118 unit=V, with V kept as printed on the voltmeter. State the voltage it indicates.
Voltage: value=7 unit=V
